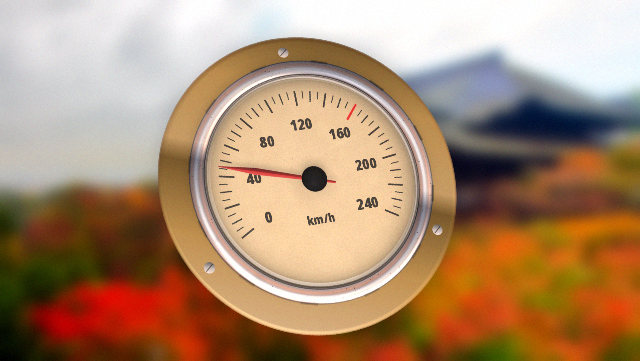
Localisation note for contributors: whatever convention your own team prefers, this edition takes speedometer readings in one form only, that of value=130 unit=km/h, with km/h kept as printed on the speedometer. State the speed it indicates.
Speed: value=45 unit=km/h
